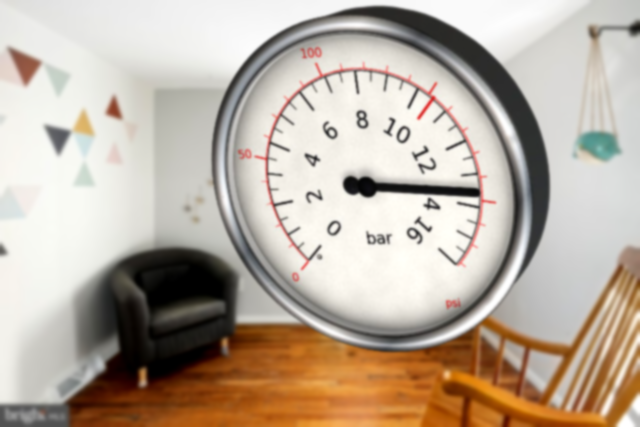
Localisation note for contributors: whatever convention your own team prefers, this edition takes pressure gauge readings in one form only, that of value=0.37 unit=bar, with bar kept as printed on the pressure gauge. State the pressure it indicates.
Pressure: value=13.5 unit=bar
